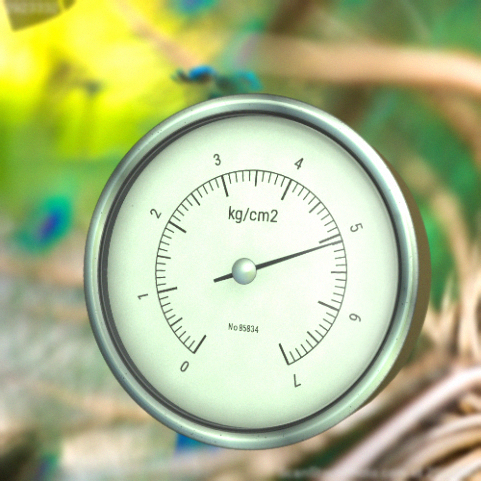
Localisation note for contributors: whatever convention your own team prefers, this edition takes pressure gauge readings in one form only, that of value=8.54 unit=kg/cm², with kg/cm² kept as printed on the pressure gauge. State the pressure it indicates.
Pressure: value=5.1 unit=kg/cm²
